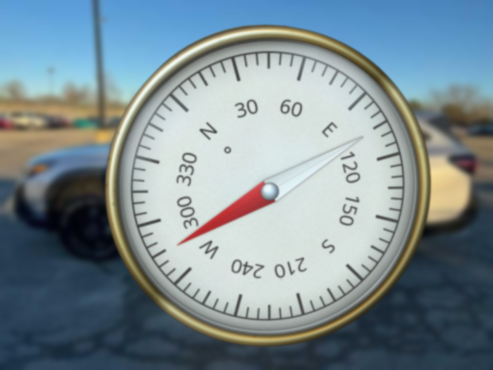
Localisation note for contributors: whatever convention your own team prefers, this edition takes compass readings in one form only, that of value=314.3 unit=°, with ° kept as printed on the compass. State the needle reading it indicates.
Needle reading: value=285 unit=°
